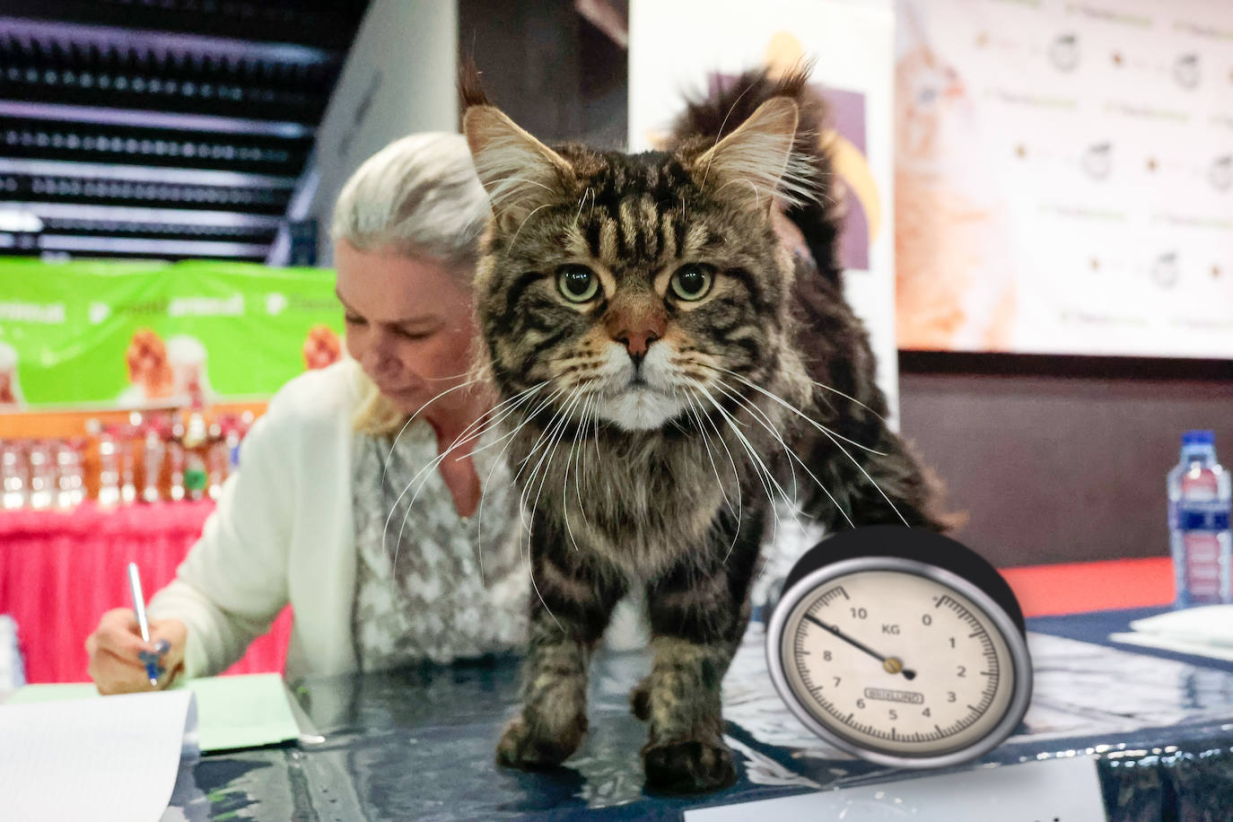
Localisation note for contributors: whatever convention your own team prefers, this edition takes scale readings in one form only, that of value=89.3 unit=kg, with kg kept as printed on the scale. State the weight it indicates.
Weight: value=9 unit=kg
